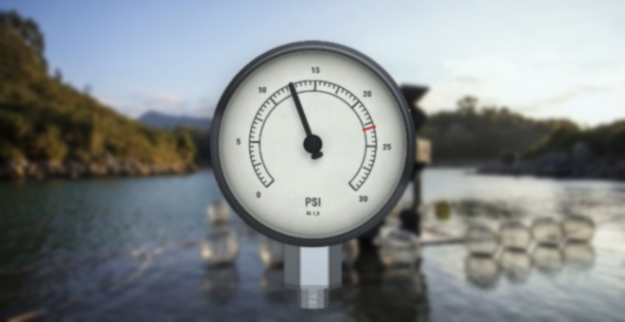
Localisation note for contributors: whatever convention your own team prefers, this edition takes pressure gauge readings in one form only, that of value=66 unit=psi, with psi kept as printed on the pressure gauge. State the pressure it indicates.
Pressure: value=12.5 unit=psi
